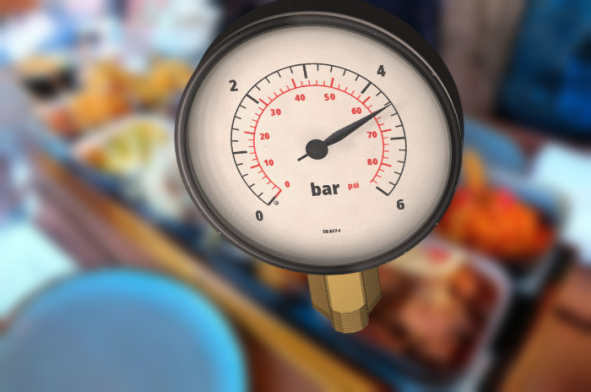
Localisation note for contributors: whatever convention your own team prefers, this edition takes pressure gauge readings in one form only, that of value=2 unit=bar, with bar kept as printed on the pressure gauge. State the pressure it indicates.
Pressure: value=4.4 unit=bar
